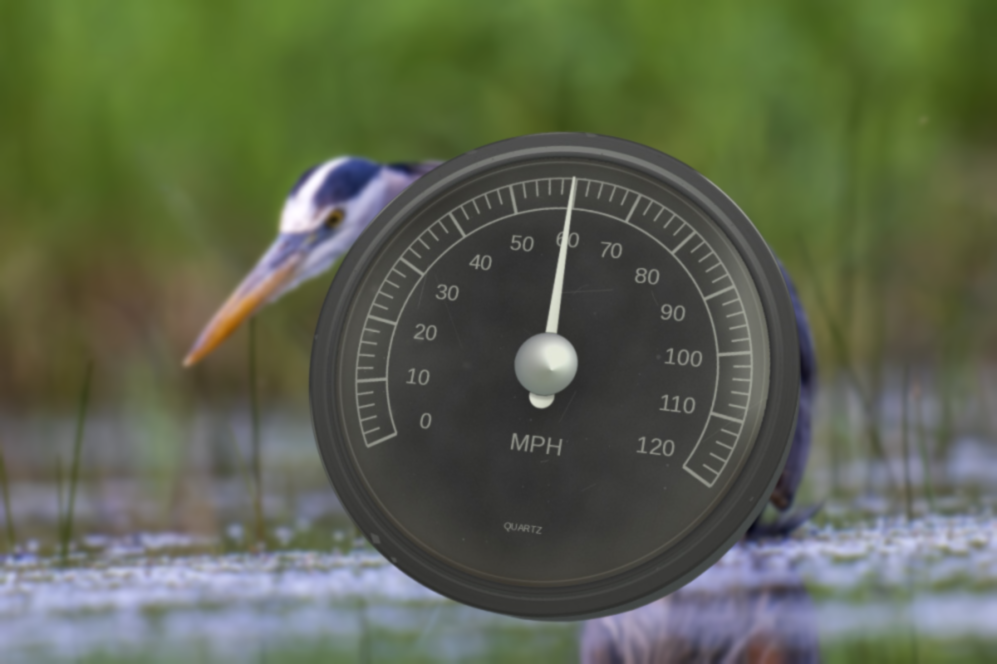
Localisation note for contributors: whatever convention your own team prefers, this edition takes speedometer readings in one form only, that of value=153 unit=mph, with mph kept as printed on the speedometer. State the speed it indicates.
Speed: value=60 unit=mph
